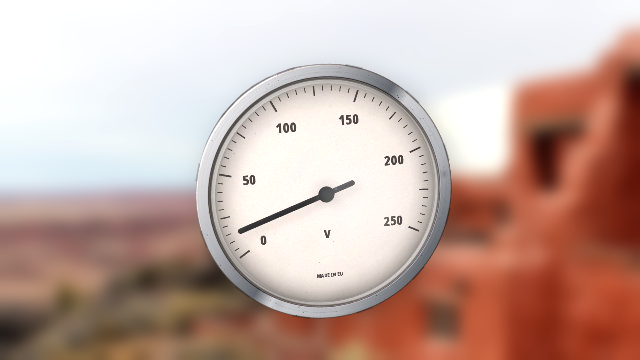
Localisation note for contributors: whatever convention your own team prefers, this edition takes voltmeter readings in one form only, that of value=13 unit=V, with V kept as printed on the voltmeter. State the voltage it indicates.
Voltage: value=15 unit=V
